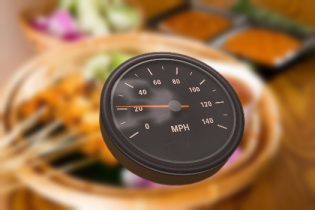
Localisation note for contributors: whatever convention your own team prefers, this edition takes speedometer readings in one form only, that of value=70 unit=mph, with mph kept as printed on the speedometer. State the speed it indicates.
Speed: value=20 unit=mph
